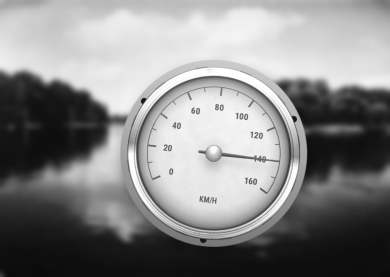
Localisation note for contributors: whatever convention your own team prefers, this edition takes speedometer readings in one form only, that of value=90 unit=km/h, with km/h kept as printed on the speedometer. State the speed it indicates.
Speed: value=140 unit=km/h
